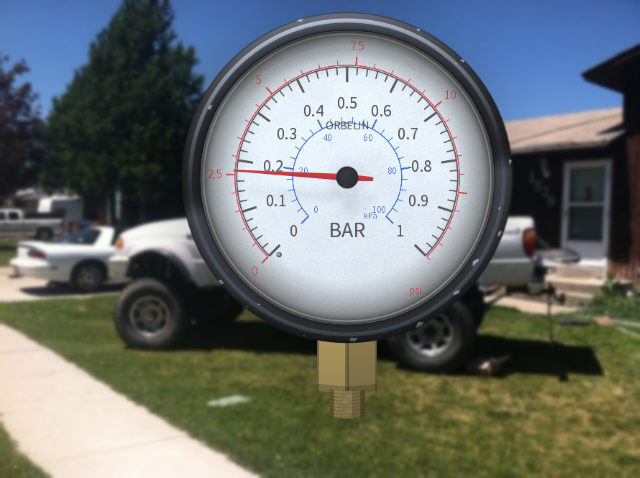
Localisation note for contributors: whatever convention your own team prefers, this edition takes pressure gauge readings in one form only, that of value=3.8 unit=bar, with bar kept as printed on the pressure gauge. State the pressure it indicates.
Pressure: value=0.18 unit=bar
